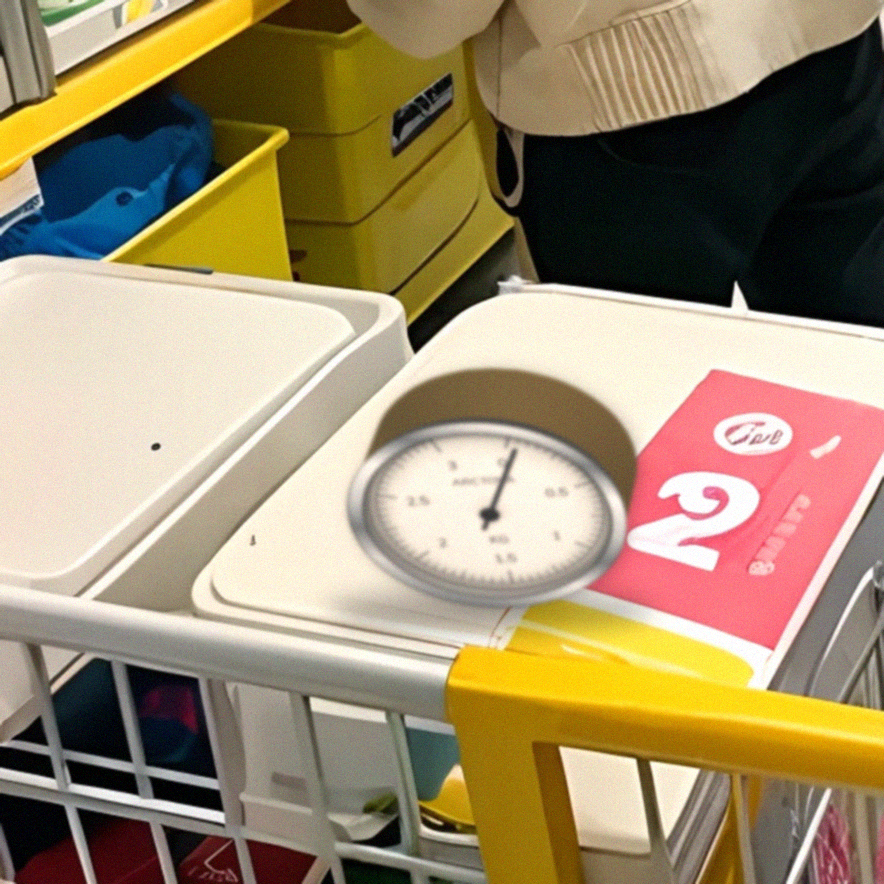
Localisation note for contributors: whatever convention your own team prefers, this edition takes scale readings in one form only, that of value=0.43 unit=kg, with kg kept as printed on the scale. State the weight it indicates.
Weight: value=0.05 unit=kg
